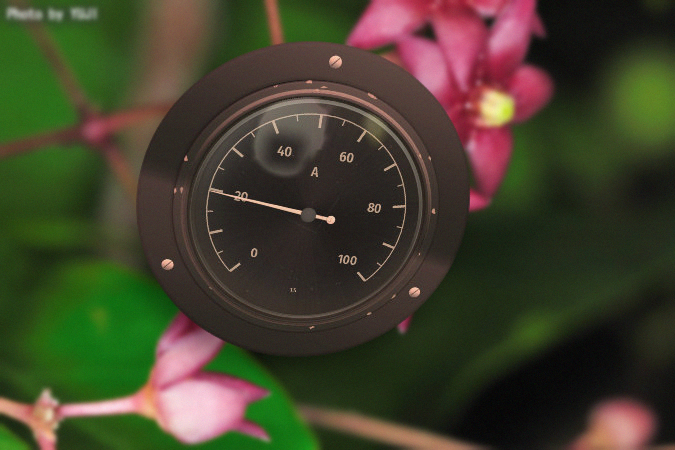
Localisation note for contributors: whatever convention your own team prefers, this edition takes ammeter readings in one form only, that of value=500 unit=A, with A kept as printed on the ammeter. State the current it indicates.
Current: value=20 unit=A
